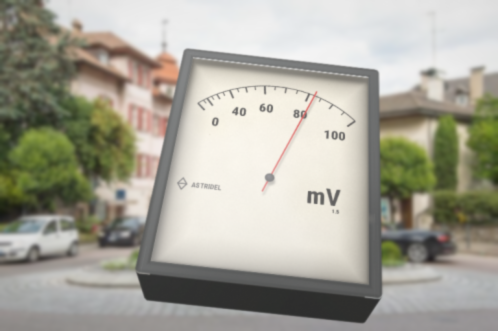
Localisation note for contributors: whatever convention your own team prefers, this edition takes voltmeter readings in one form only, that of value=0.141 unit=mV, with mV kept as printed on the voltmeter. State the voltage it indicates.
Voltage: value=82.5 unit=mV
